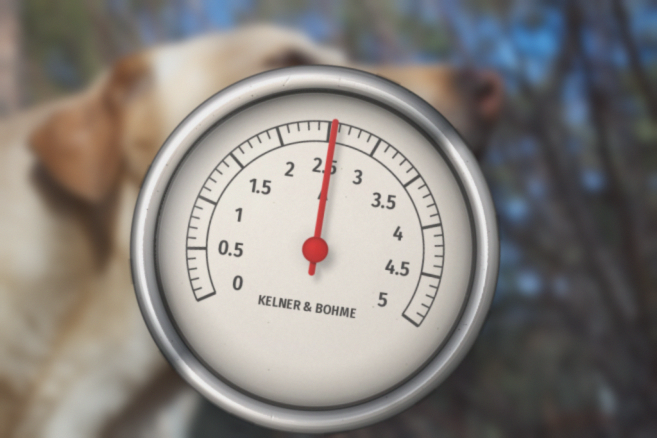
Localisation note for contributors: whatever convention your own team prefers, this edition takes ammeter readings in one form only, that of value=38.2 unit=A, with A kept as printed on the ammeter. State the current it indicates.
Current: value=2.55 unit=A
